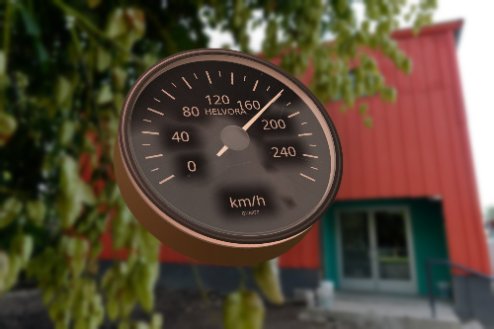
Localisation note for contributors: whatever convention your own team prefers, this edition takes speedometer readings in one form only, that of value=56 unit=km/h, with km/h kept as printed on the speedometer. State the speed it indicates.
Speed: value=180 unit=km/h
